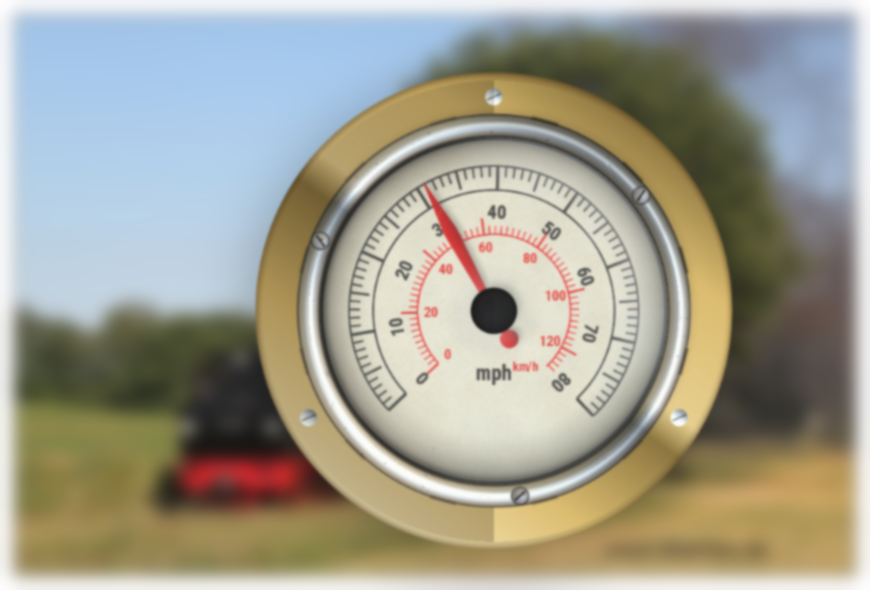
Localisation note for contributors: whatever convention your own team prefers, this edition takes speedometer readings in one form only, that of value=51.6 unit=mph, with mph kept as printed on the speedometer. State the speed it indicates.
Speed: value=31 unit=mph
